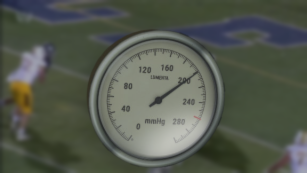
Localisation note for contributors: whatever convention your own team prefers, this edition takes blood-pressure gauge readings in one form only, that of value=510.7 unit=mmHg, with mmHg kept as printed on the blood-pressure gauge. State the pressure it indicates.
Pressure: value=200 unit=mmHg
